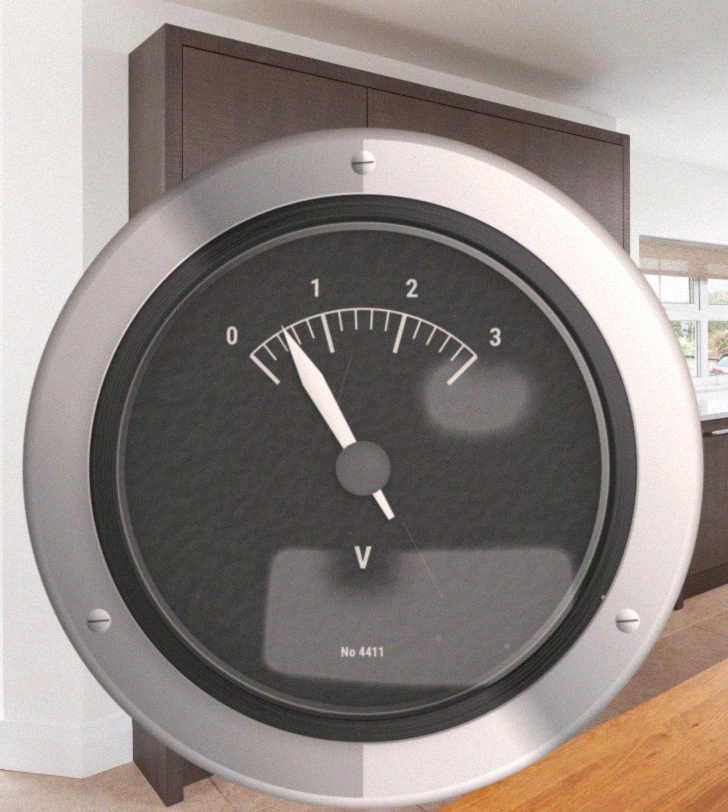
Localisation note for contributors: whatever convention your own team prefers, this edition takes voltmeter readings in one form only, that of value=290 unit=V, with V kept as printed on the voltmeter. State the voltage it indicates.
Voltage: value=0.5 unit=V
